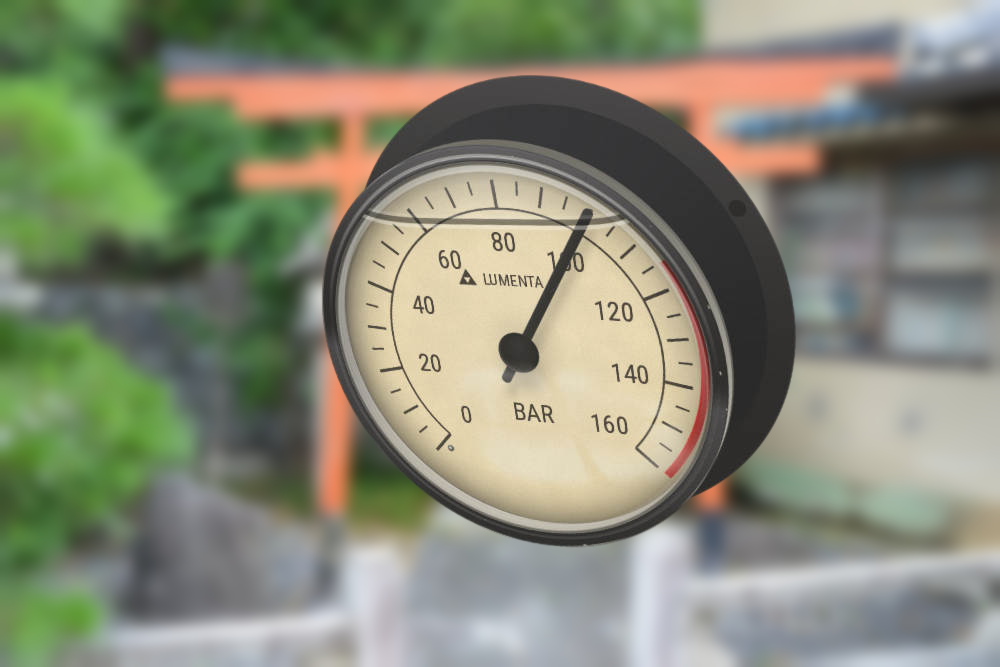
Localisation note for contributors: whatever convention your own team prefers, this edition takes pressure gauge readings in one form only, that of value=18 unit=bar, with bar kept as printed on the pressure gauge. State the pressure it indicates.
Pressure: value=100 unit=bar
